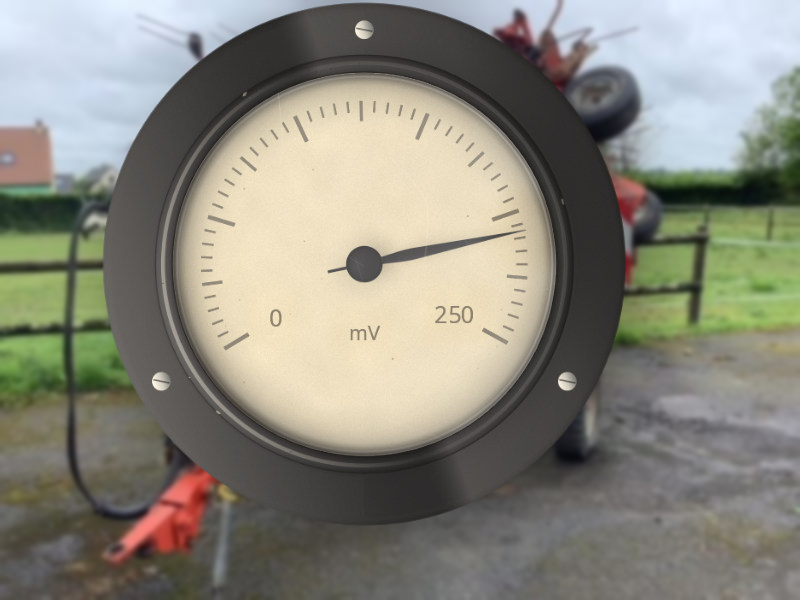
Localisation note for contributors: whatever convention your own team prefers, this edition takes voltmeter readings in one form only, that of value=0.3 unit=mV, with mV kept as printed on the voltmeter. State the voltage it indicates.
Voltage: value=207.5 unit=mV
